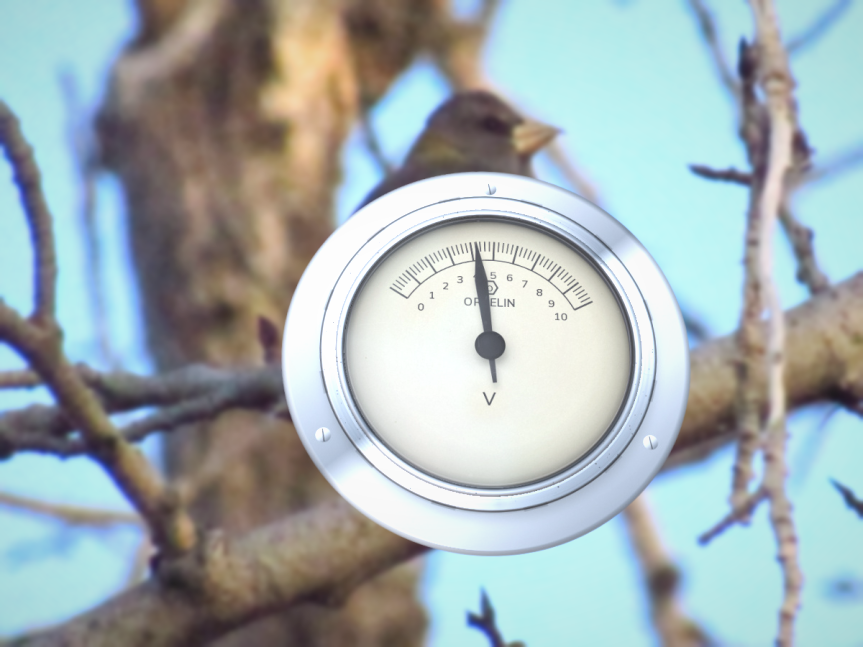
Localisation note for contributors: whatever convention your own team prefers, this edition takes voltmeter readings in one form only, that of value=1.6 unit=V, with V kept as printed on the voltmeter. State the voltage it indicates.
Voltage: value=4.2 unit=V
